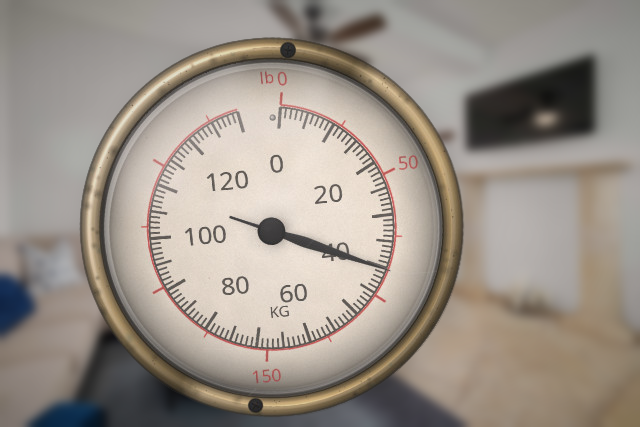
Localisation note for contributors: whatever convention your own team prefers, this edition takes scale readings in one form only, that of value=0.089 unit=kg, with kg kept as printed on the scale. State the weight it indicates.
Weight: value=40 unit=kg
